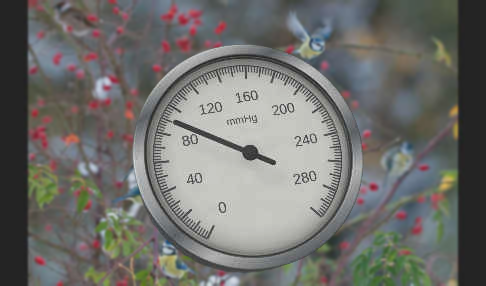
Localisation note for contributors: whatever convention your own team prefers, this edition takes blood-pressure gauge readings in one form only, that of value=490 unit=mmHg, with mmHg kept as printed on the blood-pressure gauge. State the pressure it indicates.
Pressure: value=90 unit=mmHg
